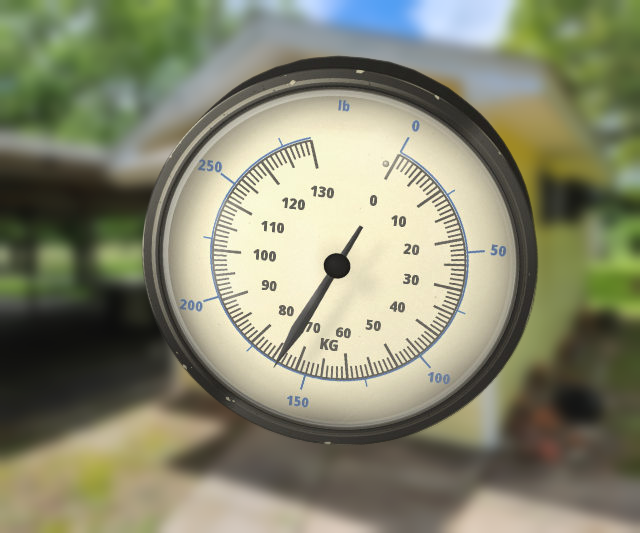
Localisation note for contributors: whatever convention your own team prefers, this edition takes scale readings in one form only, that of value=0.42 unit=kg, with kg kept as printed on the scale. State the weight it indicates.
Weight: value=74 unit=kg
